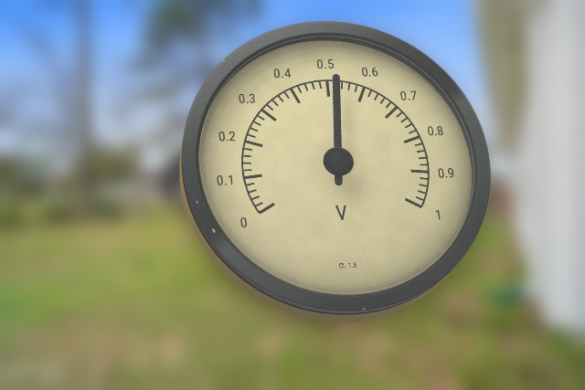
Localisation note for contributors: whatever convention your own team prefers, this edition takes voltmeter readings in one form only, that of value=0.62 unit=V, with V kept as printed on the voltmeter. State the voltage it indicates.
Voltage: value=0.52 unit=V
